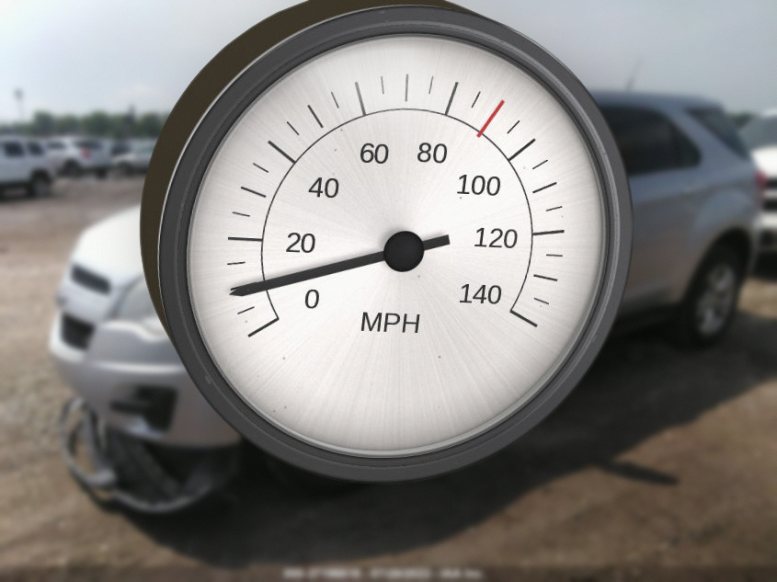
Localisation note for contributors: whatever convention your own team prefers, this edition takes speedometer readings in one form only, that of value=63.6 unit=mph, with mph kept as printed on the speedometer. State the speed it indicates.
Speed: value=10 unit=mph
